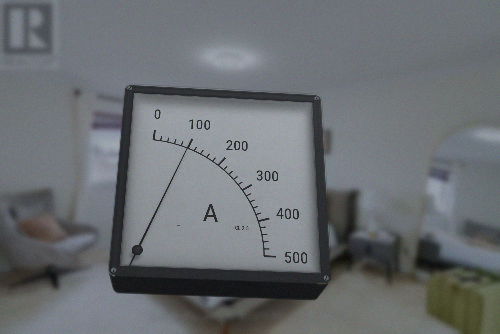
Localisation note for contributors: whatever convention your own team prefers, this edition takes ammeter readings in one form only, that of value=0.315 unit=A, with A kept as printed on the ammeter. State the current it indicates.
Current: value=100 unit=A
